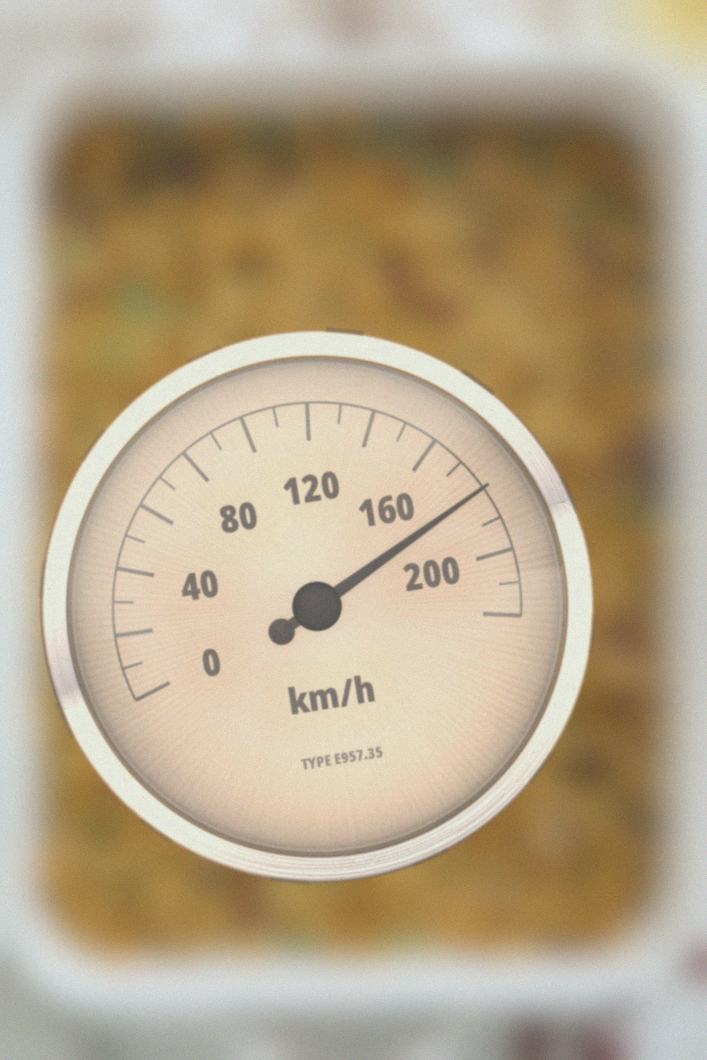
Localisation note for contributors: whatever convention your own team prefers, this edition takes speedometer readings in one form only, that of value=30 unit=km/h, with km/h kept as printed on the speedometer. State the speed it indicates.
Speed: value=180 unit=km/h
